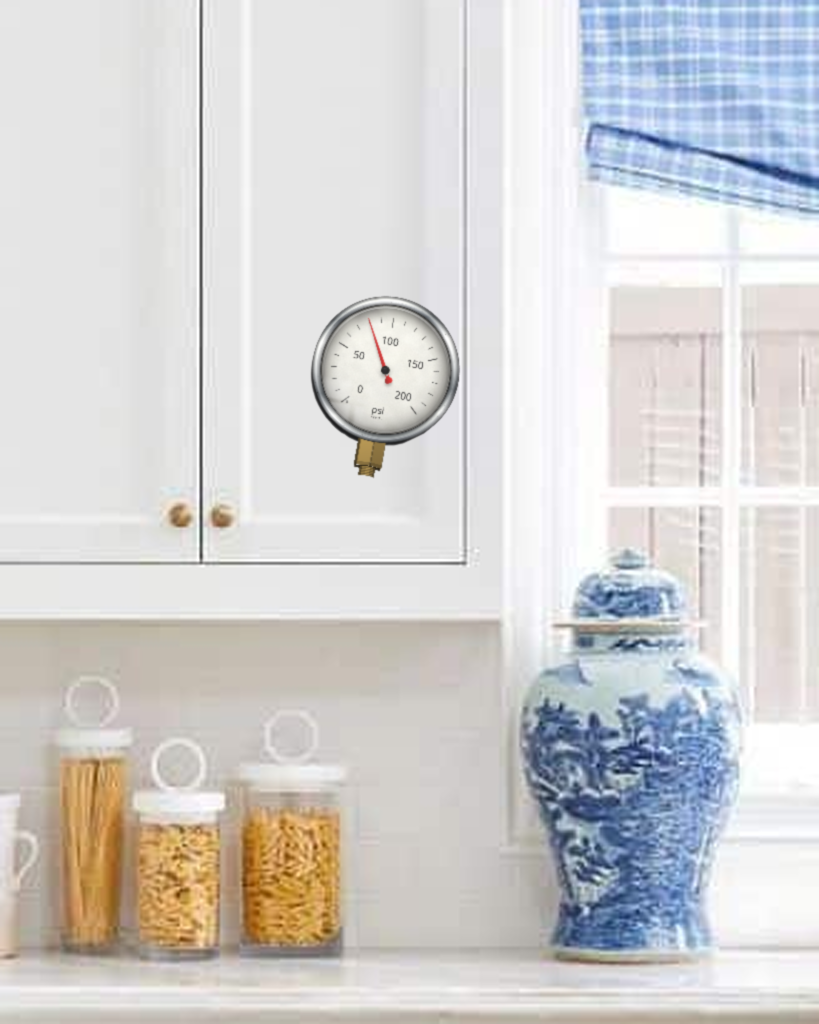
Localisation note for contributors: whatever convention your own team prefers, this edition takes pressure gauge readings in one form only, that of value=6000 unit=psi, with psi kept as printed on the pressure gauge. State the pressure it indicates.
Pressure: value=80 unit=psi
